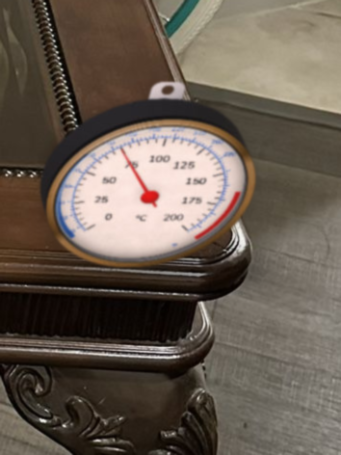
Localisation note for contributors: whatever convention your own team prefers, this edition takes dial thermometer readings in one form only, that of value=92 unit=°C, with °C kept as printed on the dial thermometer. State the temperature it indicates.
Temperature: value=75 unit=°C
